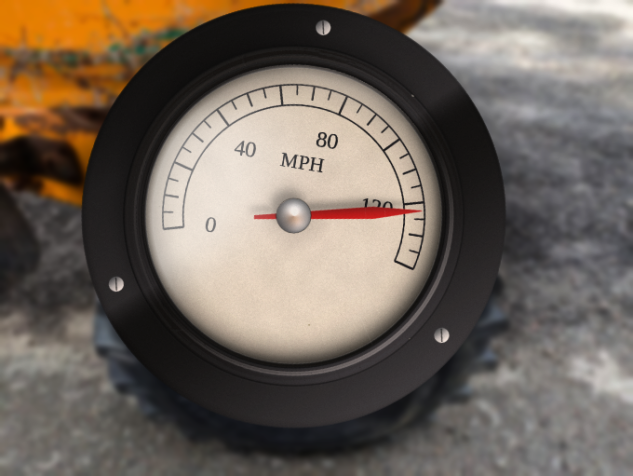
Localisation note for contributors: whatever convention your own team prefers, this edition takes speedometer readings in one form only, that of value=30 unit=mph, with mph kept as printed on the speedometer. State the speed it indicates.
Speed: value=122.5 unit=mph
